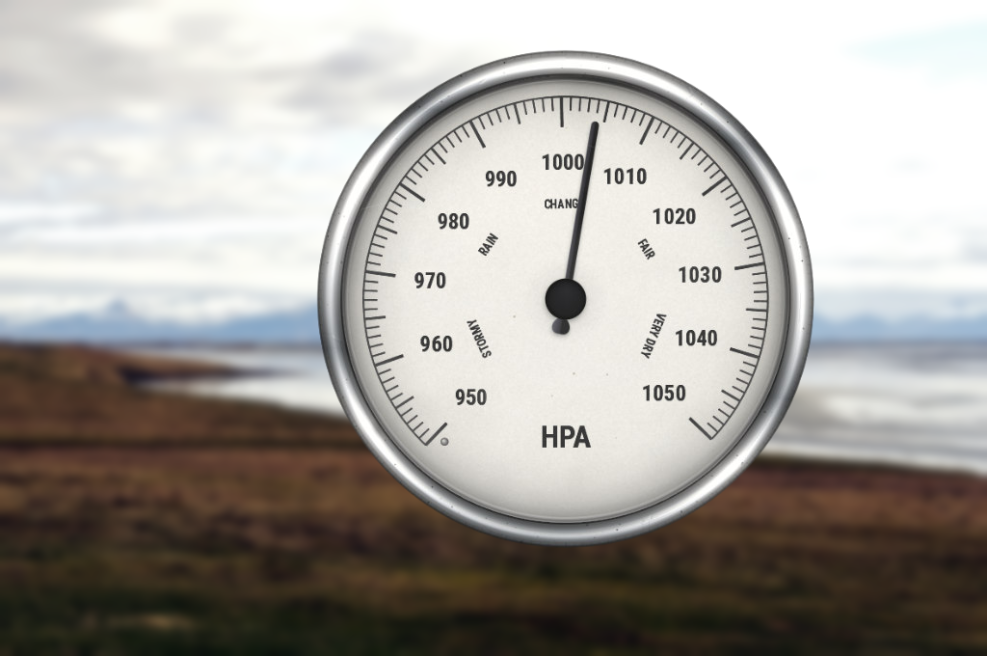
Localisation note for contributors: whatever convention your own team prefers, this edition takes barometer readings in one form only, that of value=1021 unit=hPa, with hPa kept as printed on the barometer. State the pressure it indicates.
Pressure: value=1004 unit=hPa
